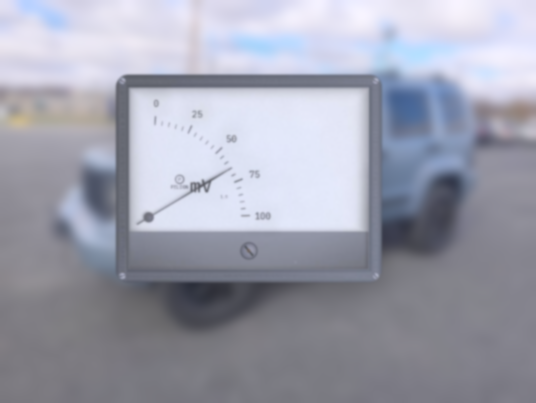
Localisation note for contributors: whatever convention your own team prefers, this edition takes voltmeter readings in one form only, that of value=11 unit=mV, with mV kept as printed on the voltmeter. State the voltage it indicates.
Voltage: value=65 unit=mV
